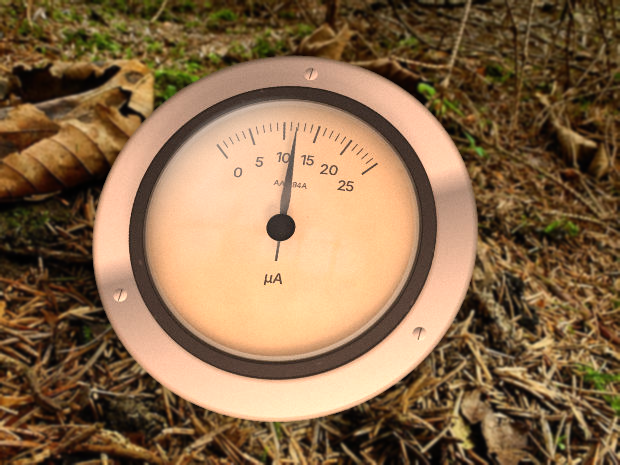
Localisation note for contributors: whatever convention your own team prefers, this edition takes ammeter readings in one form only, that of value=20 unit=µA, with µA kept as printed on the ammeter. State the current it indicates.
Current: value=12 unit=µA
